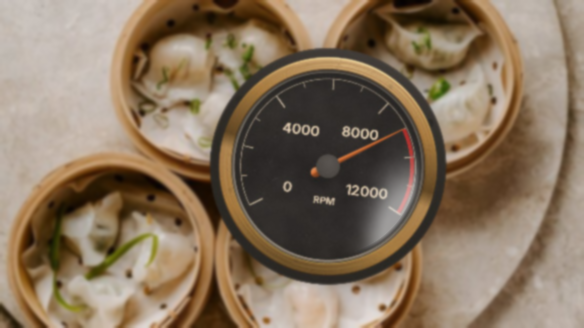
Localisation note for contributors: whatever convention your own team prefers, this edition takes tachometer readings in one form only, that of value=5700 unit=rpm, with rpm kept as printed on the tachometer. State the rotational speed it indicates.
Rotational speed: value=9000 unit=rpm
